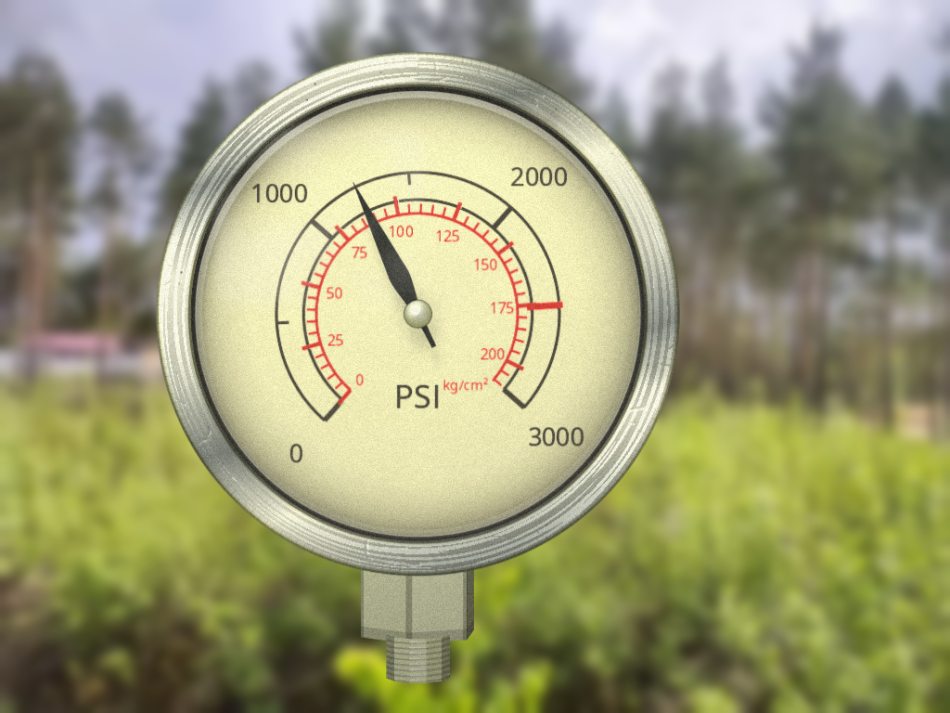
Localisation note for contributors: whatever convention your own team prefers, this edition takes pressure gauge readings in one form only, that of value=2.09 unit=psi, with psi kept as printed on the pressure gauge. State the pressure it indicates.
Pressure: value=1250 unit=psi
